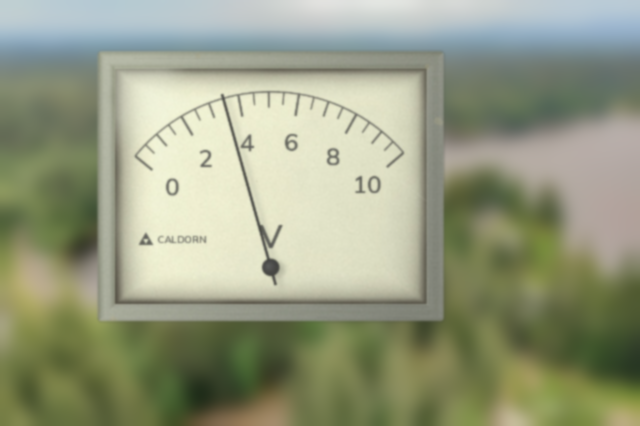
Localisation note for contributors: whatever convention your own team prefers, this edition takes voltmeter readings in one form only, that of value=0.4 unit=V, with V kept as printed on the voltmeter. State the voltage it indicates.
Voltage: value=3.5 unit=V
